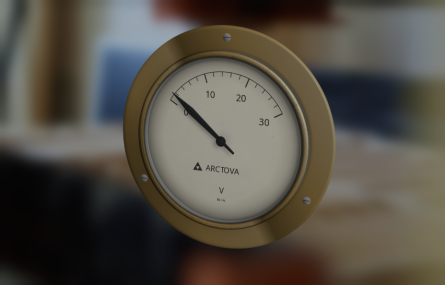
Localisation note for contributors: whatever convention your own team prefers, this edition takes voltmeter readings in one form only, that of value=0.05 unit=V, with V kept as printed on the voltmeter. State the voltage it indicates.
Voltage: value=2 unit=V
